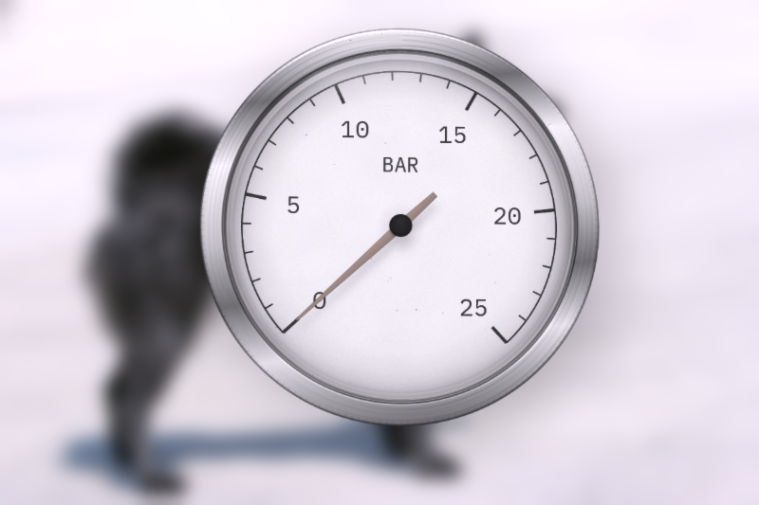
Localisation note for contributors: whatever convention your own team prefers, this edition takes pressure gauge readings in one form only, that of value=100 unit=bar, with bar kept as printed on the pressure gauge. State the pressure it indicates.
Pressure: value=0 unit=bar
